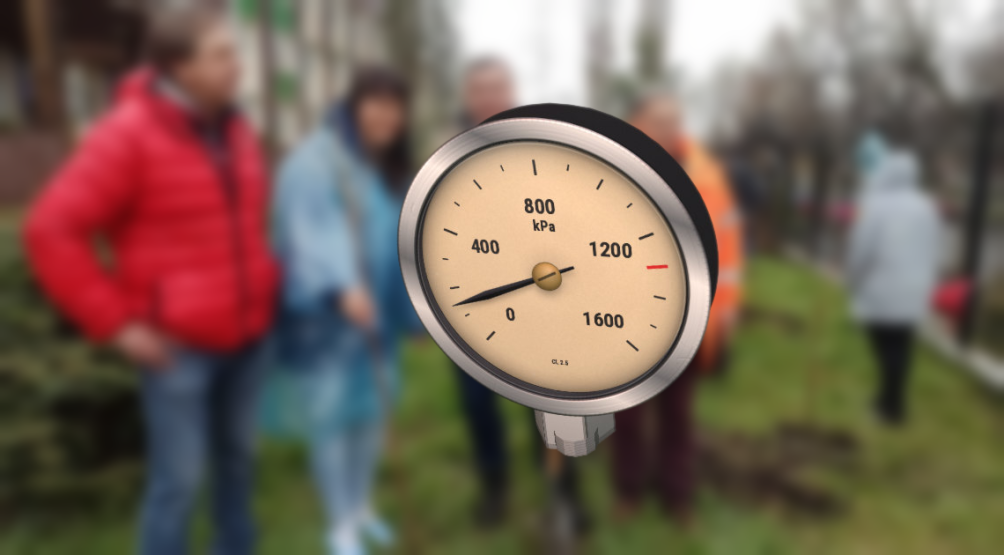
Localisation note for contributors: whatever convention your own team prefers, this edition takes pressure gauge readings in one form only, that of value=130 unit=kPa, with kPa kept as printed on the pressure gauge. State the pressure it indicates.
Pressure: value=150 unit=kPa
